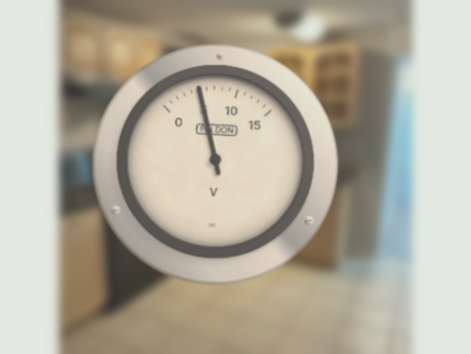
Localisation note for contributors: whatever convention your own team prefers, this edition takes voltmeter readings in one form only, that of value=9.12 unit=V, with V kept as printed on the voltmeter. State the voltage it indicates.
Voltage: value=5 unit=V
